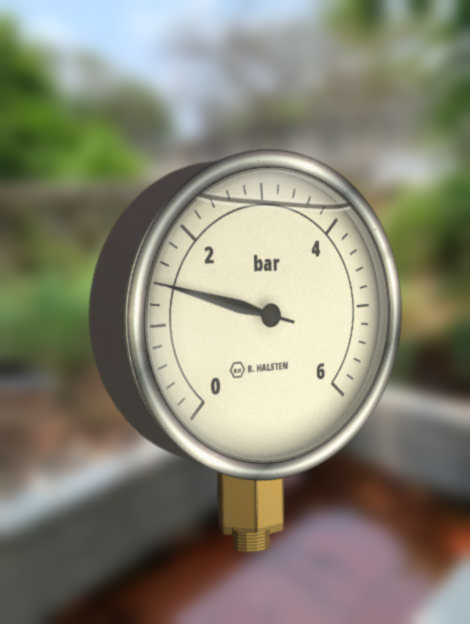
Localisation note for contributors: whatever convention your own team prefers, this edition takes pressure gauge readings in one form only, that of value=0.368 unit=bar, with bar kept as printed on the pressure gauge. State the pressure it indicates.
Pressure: value=1.4 unit=bar
